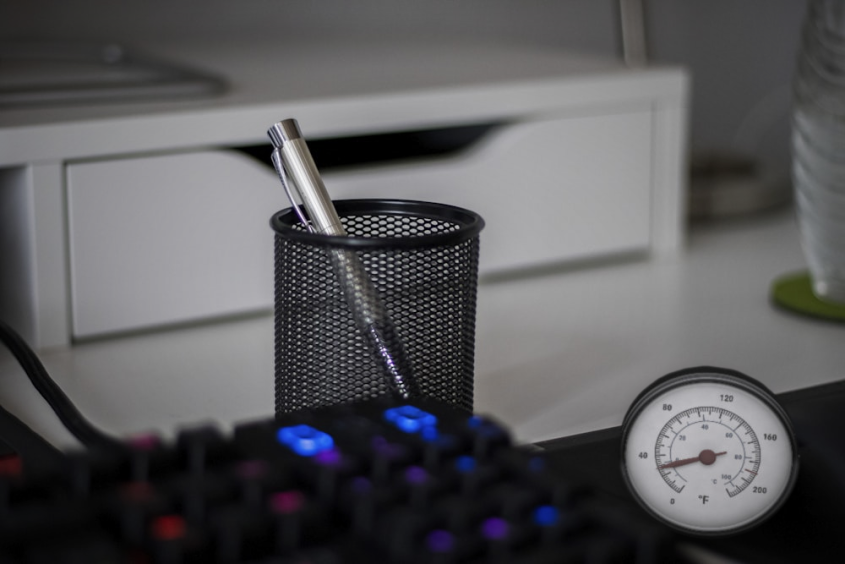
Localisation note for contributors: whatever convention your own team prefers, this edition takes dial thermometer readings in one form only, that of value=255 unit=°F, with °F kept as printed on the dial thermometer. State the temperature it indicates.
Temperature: value=30 unit=°F
